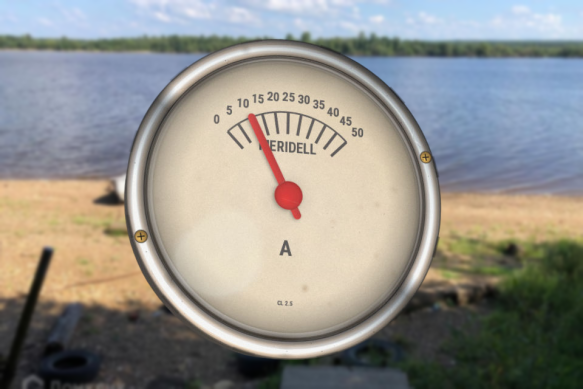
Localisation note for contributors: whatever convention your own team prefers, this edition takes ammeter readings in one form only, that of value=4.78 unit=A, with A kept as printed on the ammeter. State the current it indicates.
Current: value=10 unit=A
